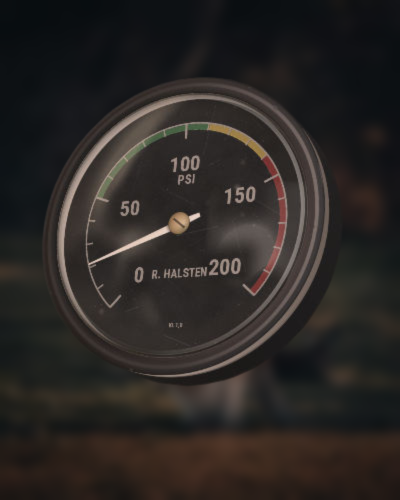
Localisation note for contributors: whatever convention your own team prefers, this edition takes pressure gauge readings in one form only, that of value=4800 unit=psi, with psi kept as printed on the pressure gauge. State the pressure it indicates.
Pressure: value=20 unit=psi
